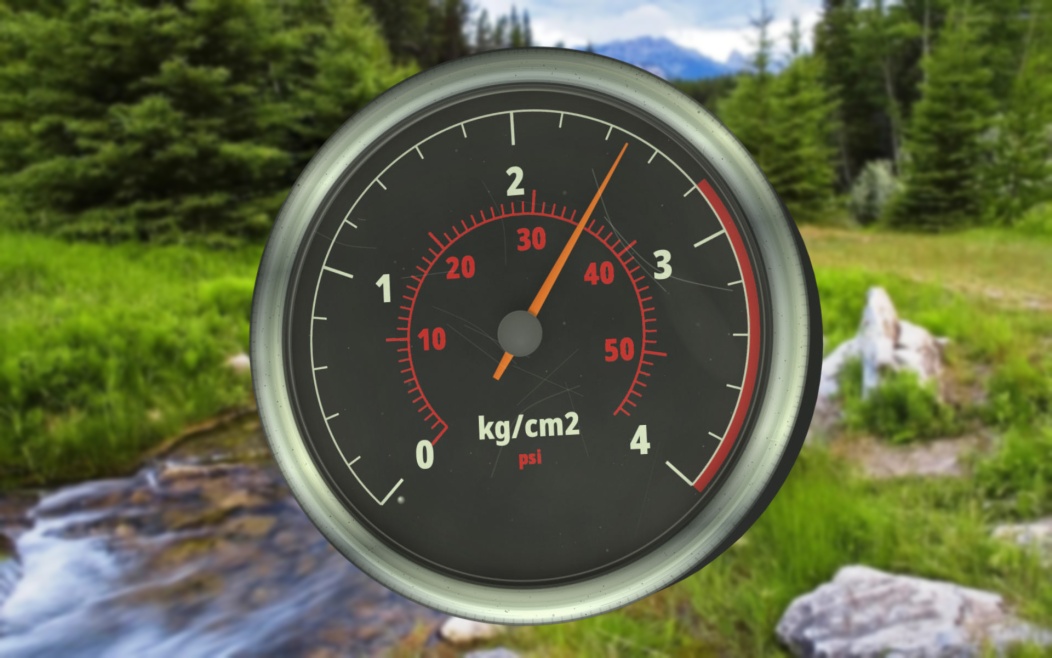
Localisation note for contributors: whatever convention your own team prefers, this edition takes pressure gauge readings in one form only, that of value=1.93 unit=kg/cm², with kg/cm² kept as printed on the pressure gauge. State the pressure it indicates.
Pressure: value=2.5 unit=kg/cm²
